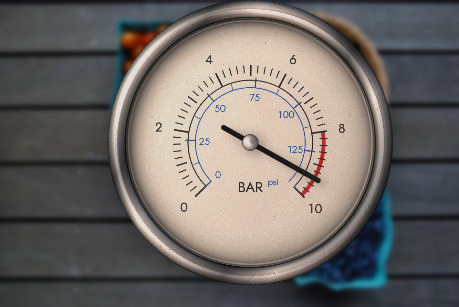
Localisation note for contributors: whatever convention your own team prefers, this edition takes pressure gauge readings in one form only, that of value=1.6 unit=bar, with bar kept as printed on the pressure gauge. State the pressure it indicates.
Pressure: value=9.4 unit=bar
